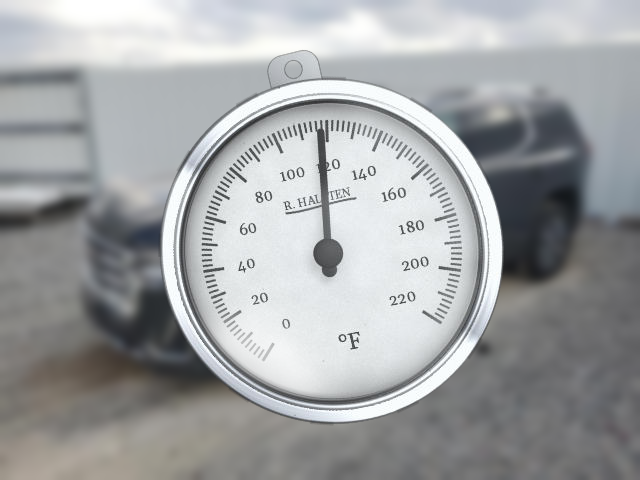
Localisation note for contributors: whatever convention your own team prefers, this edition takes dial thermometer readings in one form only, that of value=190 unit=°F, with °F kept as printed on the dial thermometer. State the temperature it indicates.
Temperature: value=118 unit=°F
